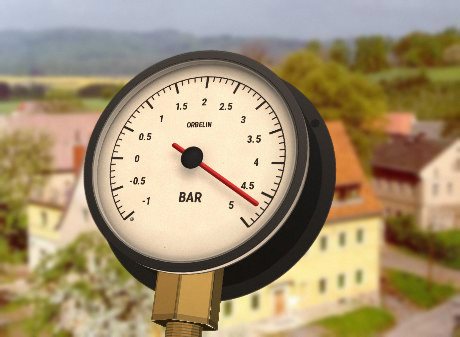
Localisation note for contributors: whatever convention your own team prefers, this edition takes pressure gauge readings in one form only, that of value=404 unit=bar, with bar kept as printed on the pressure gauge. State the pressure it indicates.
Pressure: value=4.7 unit=bar
